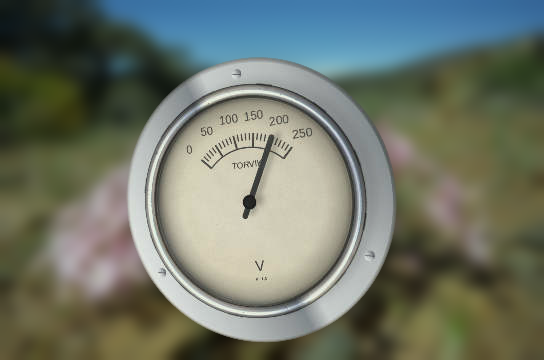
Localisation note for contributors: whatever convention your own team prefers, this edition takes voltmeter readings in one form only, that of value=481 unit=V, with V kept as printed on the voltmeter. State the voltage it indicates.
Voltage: value=200 unit=V
